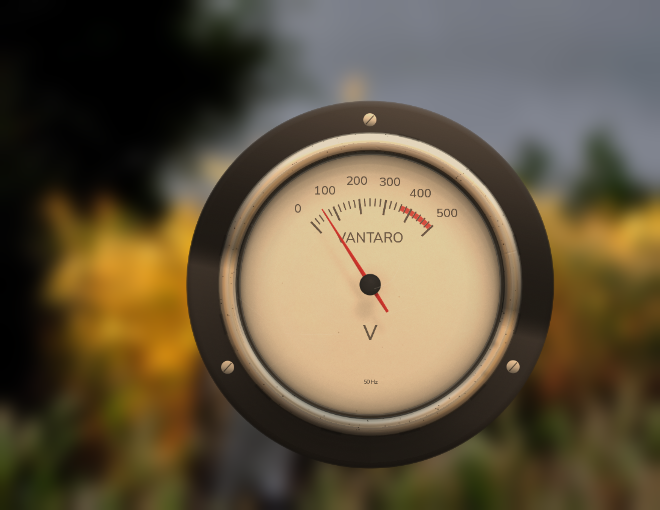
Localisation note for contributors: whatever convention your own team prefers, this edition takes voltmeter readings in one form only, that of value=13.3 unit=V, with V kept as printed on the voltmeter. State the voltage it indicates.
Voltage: value=60 unit=V
